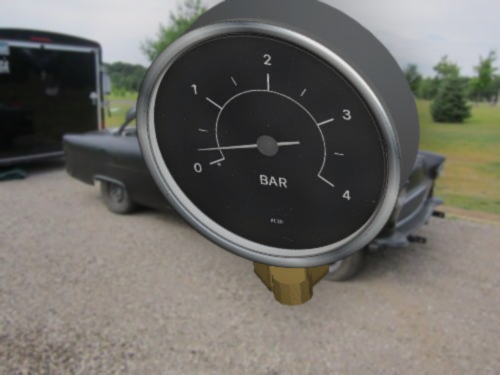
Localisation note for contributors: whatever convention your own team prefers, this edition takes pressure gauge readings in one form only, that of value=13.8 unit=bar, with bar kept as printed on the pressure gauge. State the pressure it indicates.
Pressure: value=0.25 unit=bar
